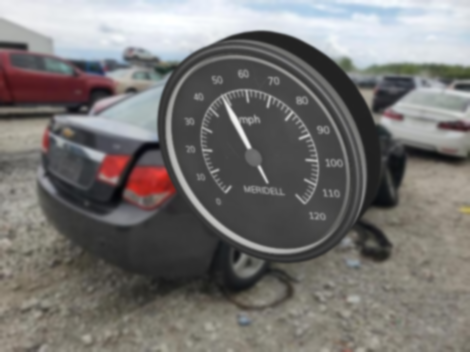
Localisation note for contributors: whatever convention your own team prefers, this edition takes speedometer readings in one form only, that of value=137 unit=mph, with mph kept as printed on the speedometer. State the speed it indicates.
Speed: value=50 unit=mph
